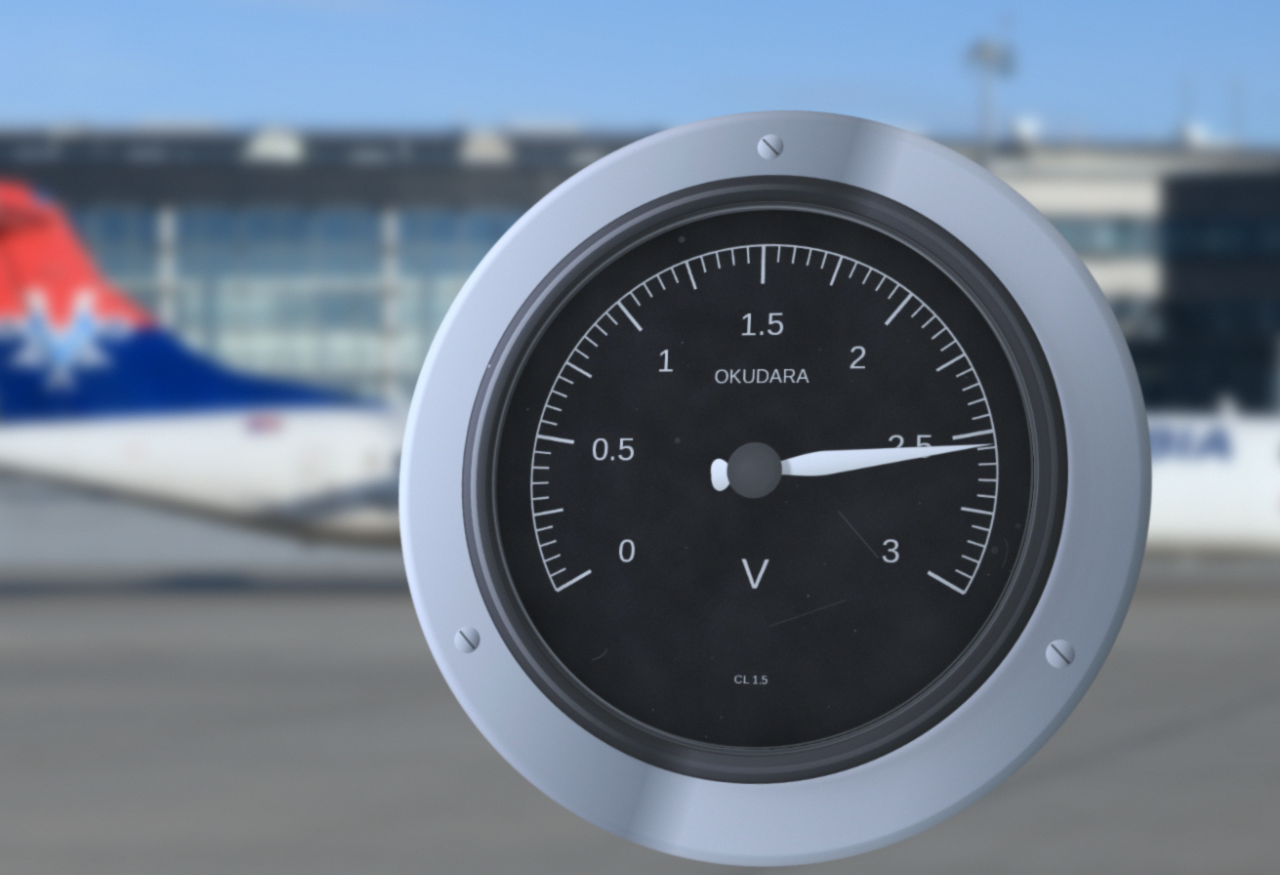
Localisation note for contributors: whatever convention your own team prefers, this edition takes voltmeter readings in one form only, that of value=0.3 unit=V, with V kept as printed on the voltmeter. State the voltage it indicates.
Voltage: value=2.55 unit=V
